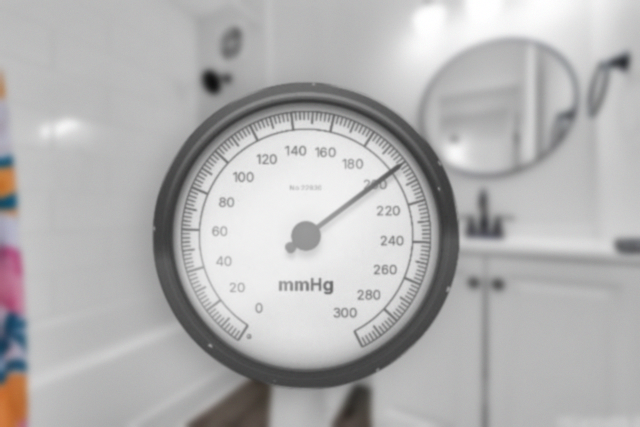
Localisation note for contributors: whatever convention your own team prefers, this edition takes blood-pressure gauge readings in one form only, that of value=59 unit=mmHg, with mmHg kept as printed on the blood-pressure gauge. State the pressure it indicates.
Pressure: value=200 unit=mmHg
